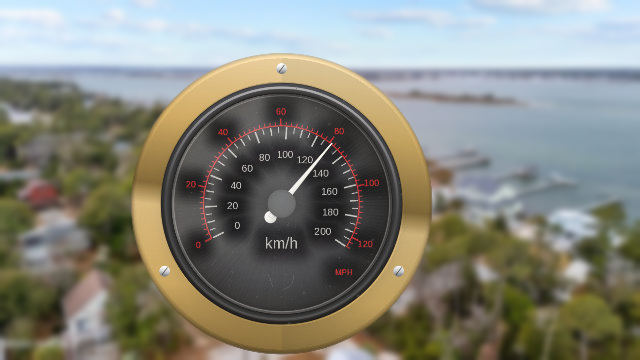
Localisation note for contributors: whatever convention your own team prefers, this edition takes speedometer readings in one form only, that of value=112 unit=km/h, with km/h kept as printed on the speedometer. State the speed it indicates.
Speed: value=130 unit=km/h
